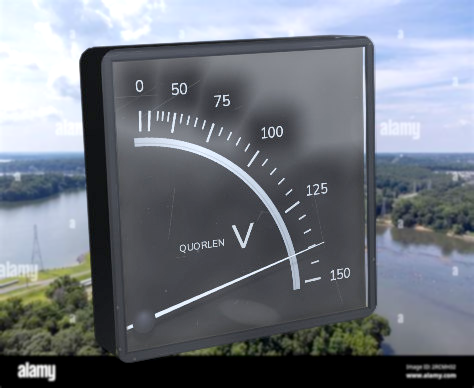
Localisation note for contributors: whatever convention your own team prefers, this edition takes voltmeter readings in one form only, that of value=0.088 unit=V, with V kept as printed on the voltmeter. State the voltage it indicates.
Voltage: value=140 unit=V
